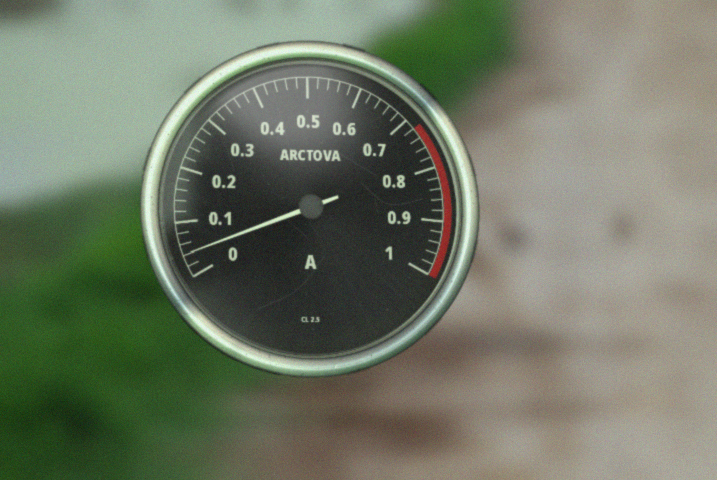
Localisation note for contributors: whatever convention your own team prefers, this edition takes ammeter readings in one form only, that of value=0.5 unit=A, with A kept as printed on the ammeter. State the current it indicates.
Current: value=0.04 unit=A
